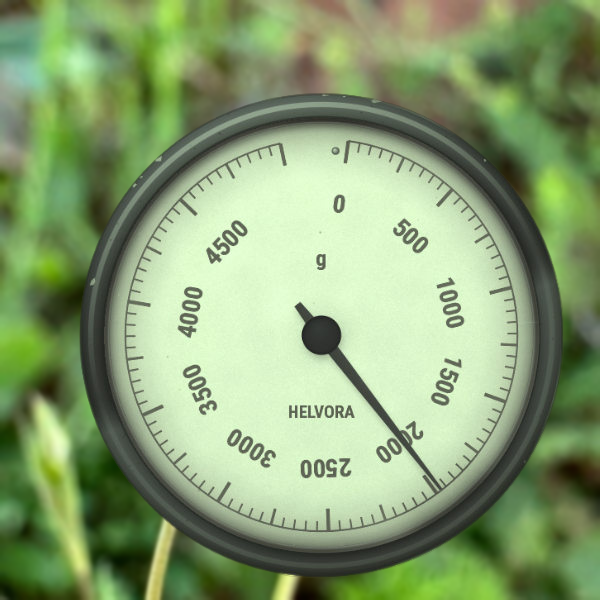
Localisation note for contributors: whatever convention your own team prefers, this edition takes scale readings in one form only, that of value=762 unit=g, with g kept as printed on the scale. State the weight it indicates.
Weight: value=1975 unit=g
